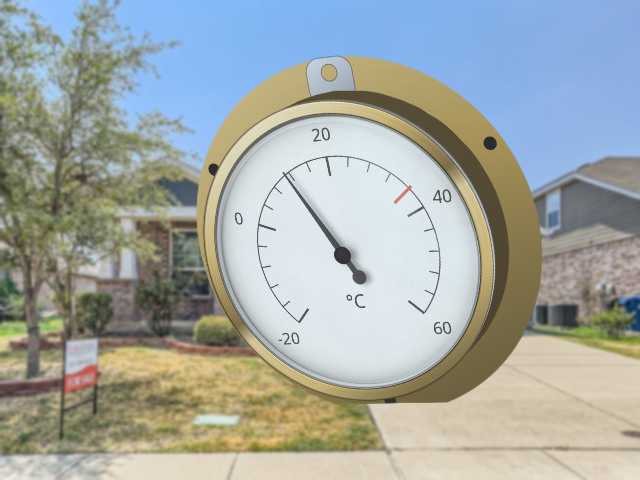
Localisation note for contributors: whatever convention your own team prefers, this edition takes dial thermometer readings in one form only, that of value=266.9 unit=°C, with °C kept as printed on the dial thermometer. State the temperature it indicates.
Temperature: value=12 unit=°C
